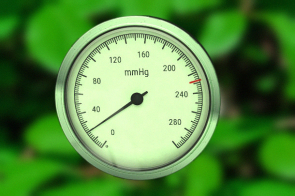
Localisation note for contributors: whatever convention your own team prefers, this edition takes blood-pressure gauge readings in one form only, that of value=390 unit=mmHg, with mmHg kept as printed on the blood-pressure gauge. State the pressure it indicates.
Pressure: value=20 unit=mmHg
